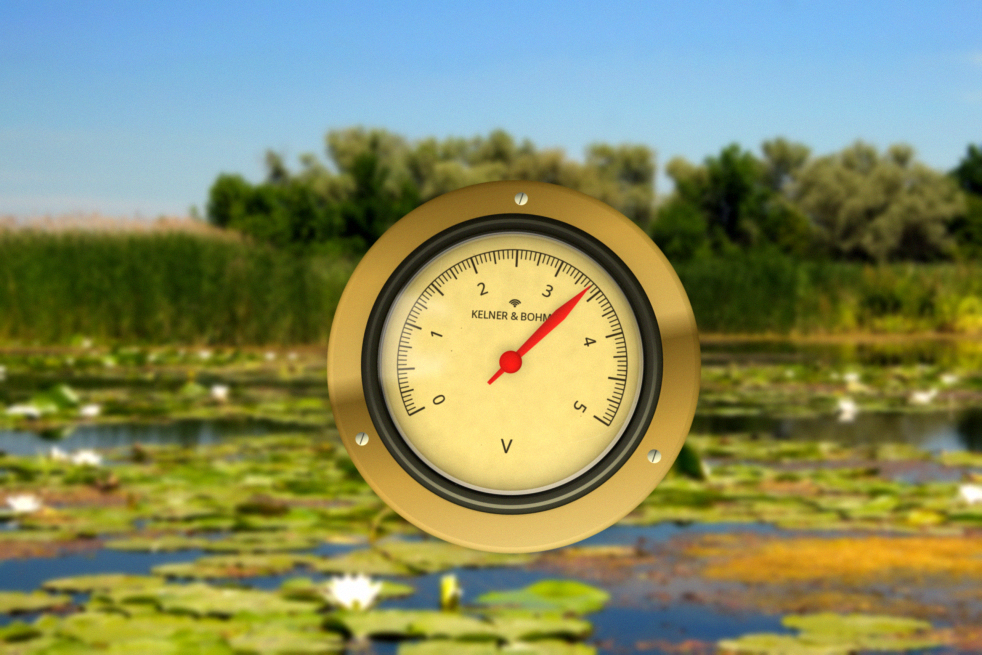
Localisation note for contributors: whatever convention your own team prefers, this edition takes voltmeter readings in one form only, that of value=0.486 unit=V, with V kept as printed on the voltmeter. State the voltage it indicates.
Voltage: value=3.4 unit=V
